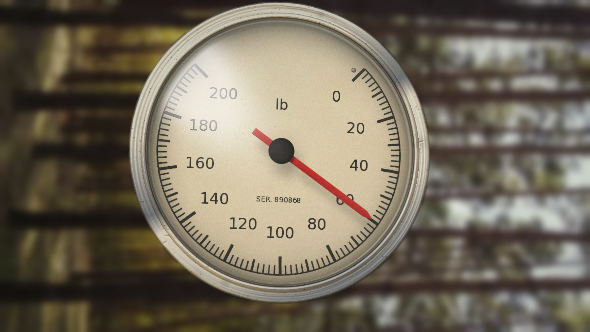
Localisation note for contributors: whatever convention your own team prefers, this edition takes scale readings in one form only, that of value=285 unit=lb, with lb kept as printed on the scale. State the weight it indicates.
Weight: value=60 unit=lb
